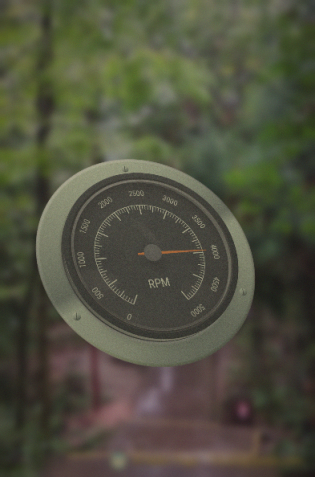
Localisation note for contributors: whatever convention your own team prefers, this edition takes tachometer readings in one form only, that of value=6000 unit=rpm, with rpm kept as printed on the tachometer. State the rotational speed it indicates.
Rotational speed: value=4000 unit=rpm
